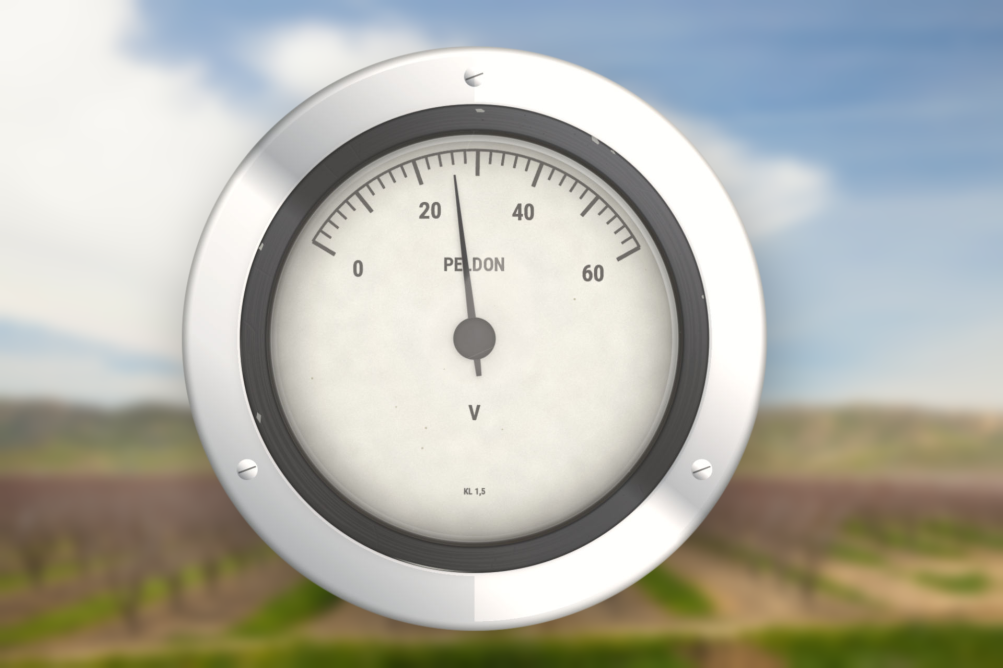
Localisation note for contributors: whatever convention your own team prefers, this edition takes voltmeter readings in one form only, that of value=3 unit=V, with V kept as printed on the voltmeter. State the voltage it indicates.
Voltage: value=26 unit=V
